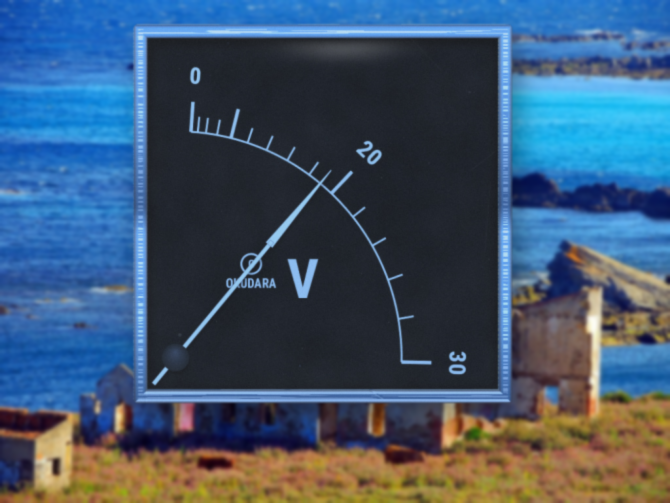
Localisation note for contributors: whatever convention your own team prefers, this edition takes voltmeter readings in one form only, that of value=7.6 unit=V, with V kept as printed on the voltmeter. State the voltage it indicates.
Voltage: value=19 unit=V
